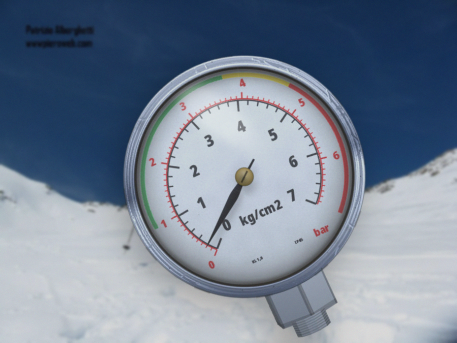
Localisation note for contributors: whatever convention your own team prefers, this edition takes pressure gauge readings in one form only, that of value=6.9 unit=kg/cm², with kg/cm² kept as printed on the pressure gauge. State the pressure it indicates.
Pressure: value=0.2 unit=kg/cm²
